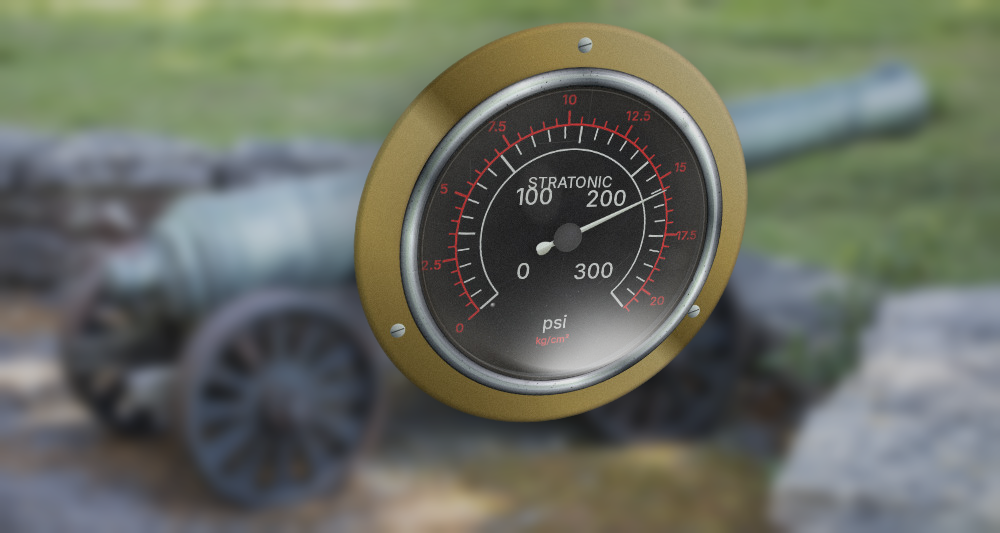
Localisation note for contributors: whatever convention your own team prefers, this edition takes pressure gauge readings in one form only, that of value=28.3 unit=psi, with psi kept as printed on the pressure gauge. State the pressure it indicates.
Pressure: value=220 unit=psi
